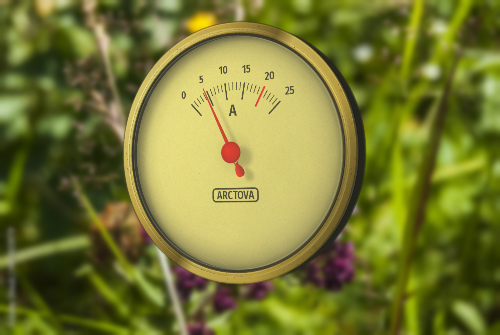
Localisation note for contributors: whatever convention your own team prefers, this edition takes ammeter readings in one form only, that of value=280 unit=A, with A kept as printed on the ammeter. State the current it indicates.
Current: value=5 unit=A
